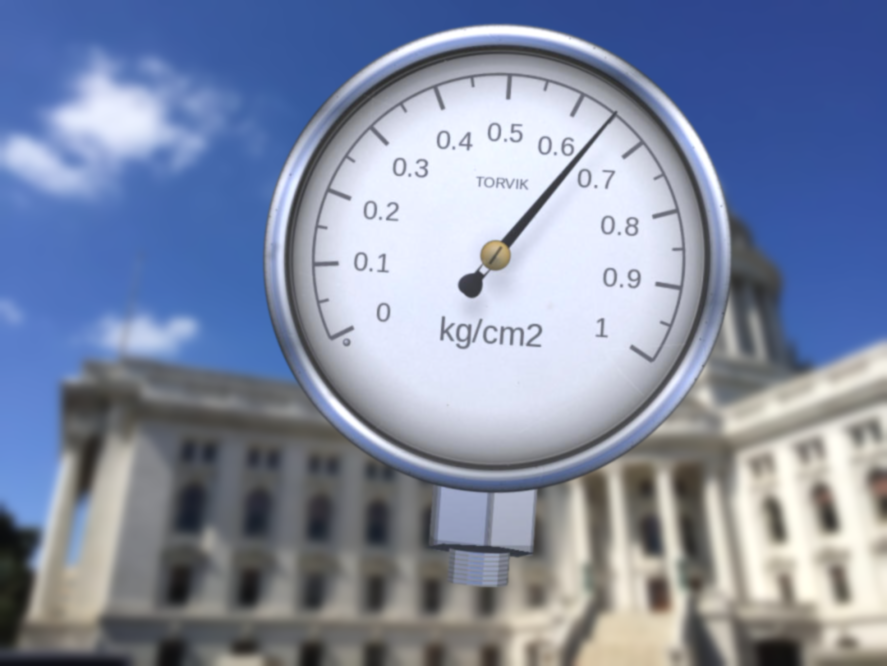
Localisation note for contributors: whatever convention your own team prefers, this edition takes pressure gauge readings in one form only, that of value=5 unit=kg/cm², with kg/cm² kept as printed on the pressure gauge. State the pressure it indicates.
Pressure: value=0.65 unit=kg/cm²
